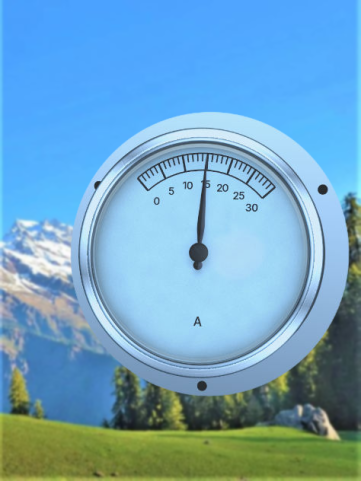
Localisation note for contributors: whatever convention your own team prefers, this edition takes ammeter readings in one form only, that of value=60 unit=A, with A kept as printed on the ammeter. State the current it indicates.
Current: value=15 unit=A
